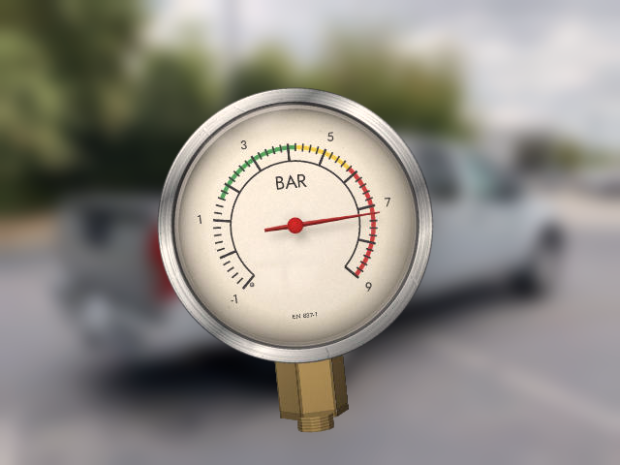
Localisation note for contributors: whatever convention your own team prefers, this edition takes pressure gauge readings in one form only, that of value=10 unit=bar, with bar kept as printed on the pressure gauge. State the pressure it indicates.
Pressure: value=7.2 unit=bar
